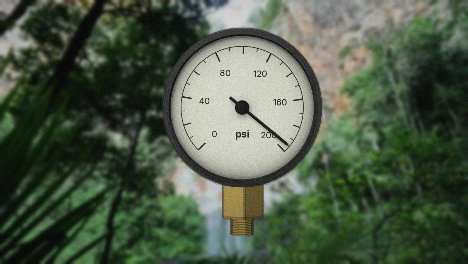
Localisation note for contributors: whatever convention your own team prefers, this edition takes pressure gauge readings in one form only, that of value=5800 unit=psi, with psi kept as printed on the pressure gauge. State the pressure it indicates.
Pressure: value=195 unit=psi
